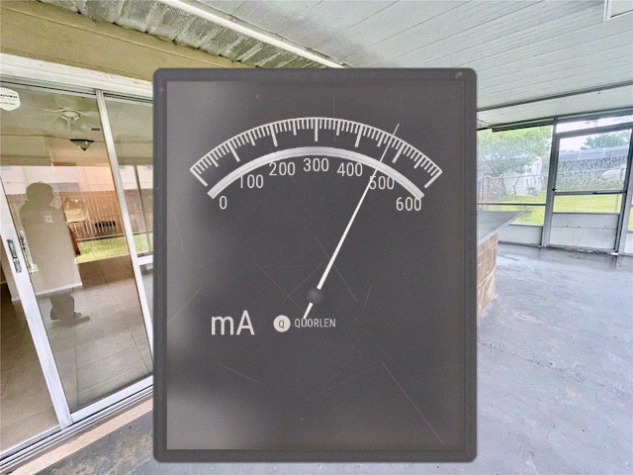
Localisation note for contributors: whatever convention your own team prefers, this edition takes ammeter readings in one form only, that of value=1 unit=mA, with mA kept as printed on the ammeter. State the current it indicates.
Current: value=470 unit=mA
